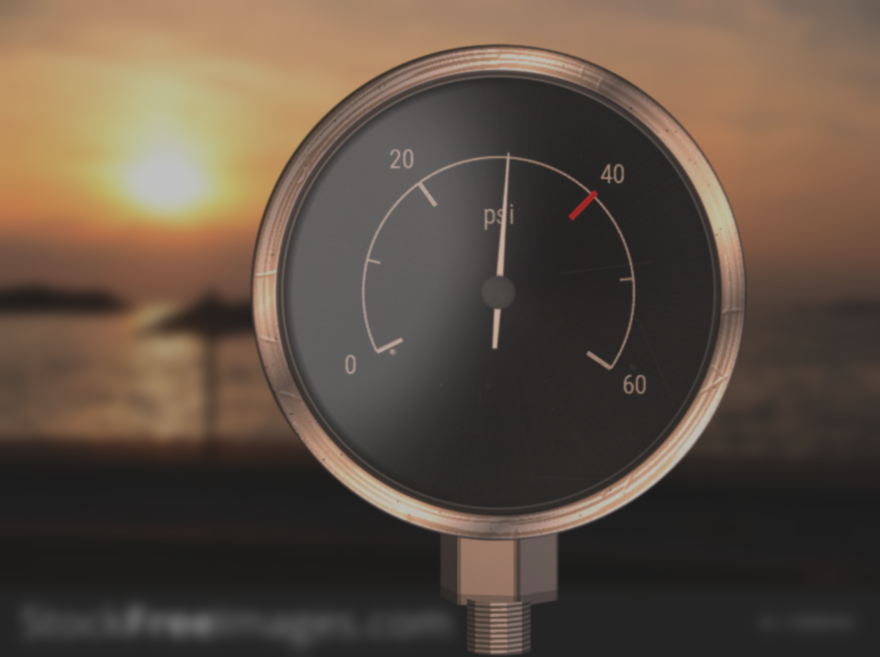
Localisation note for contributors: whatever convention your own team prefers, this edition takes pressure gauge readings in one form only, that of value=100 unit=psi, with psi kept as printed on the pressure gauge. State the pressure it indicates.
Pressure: value=30 unit=psi
